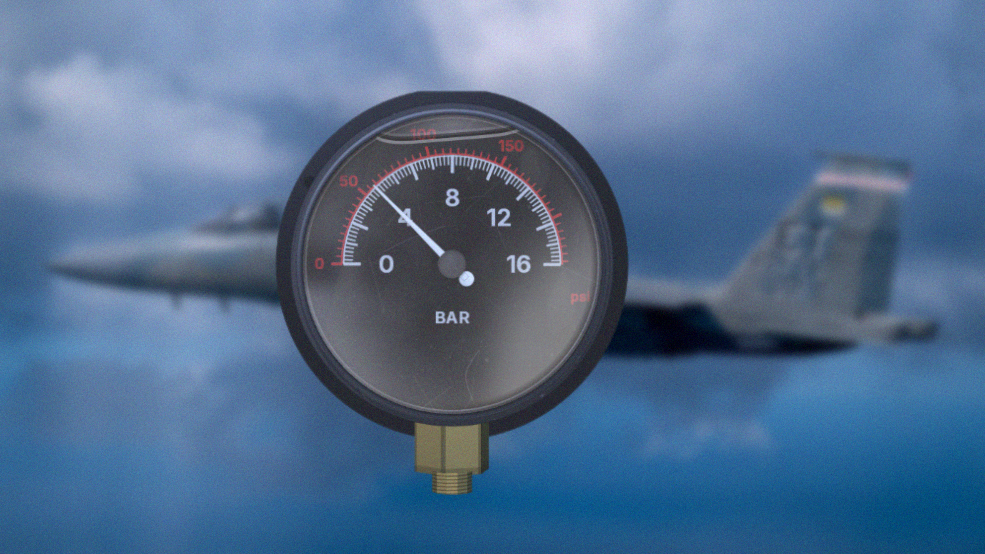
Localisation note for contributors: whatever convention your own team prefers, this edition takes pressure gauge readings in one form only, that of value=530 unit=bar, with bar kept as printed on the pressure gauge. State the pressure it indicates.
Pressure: value=4 unit=bar
